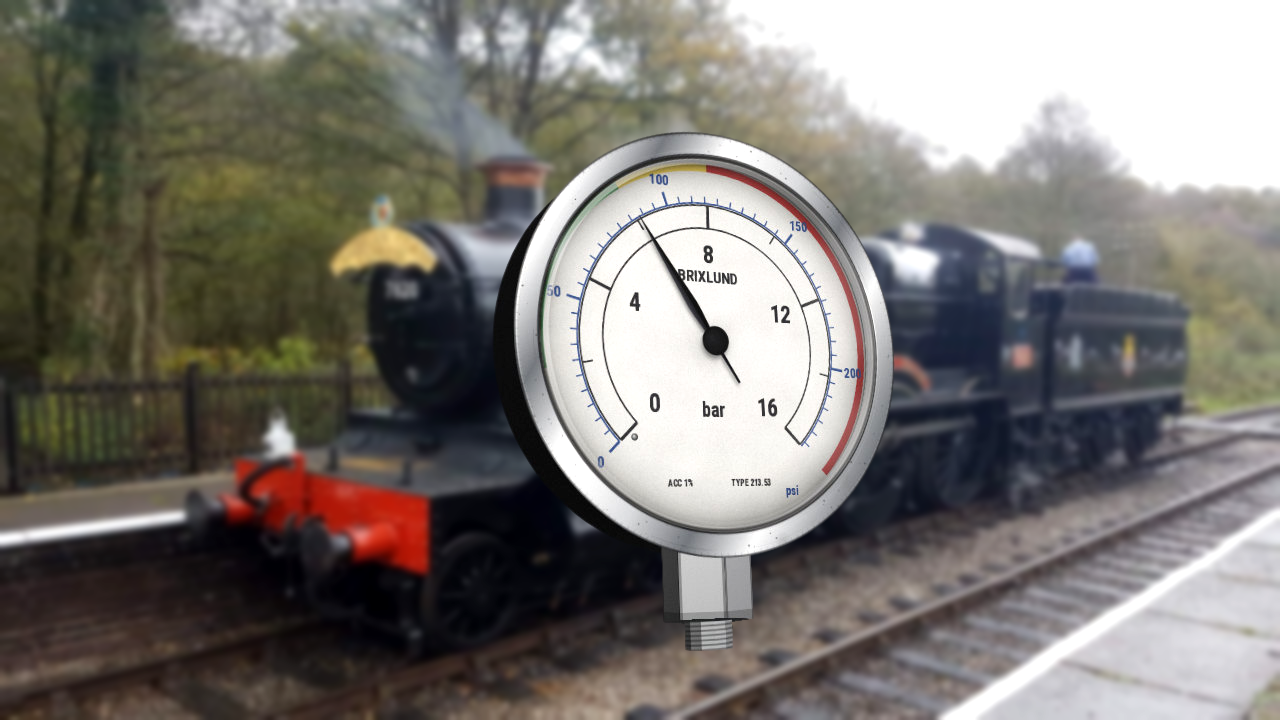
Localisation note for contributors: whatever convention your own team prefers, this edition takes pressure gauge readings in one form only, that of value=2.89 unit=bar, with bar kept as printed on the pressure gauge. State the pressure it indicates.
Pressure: value=6 unit=bar
